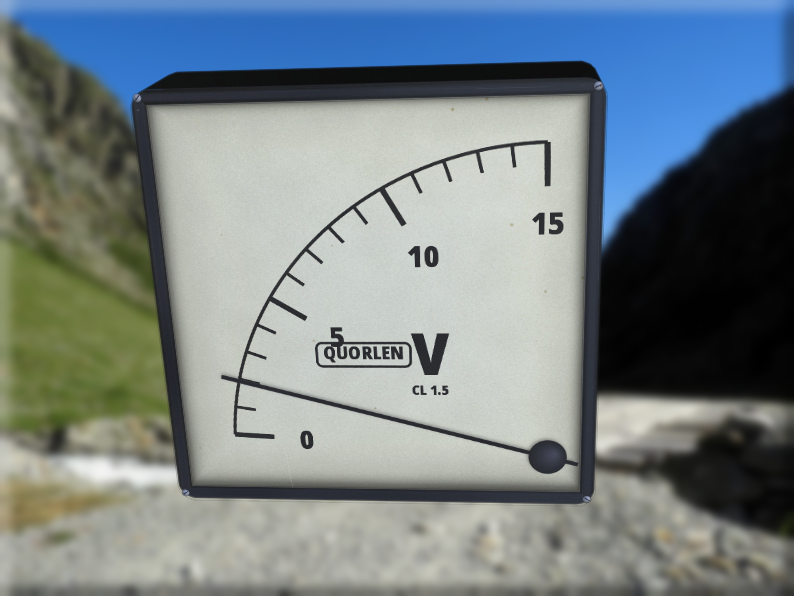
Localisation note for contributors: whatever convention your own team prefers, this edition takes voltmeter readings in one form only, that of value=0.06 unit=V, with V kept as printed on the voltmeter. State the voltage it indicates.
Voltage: value=2 unit=V
